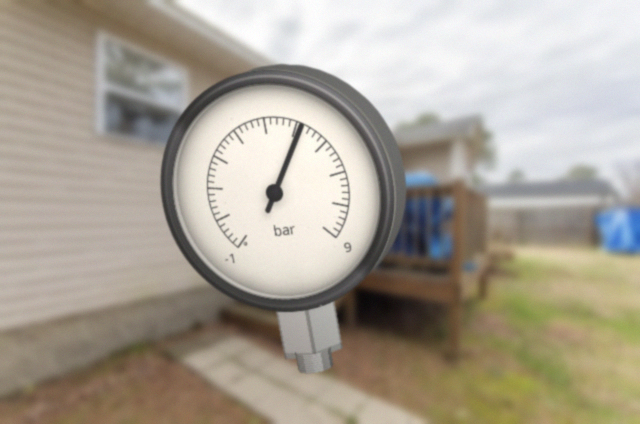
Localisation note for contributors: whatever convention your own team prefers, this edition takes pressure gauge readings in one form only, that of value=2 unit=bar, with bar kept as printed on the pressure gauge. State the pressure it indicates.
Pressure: value=5.2 unit=bar
